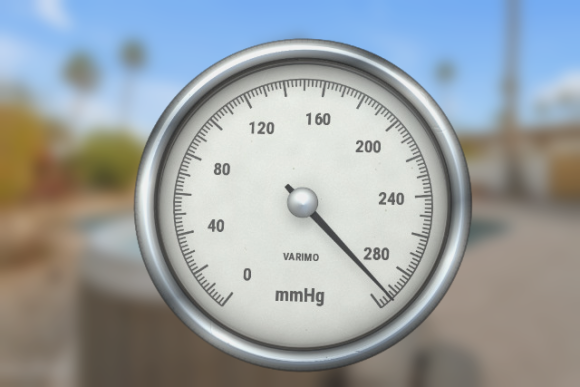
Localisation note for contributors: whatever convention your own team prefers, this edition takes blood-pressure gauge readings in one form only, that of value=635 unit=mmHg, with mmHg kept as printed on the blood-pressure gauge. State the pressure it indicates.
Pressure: value=294 unit=mmHg
